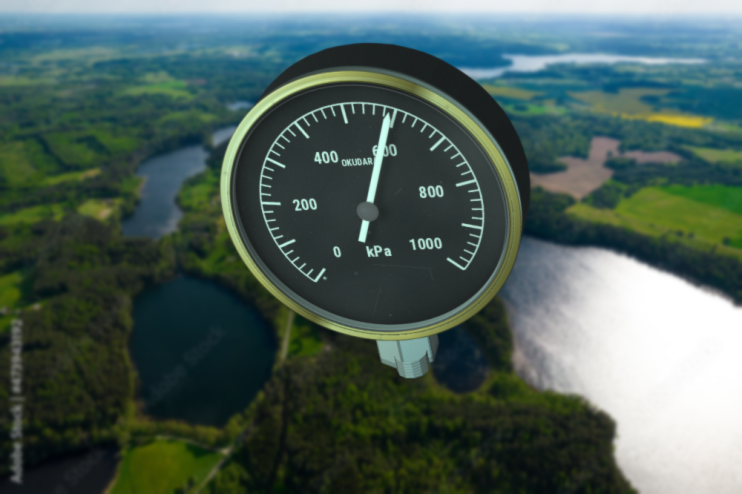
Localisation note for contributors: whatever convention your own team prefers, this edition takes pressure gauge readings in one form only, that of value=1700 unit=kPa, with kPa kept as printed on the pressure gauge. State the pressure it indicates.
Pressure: value=590 unit=kPa
